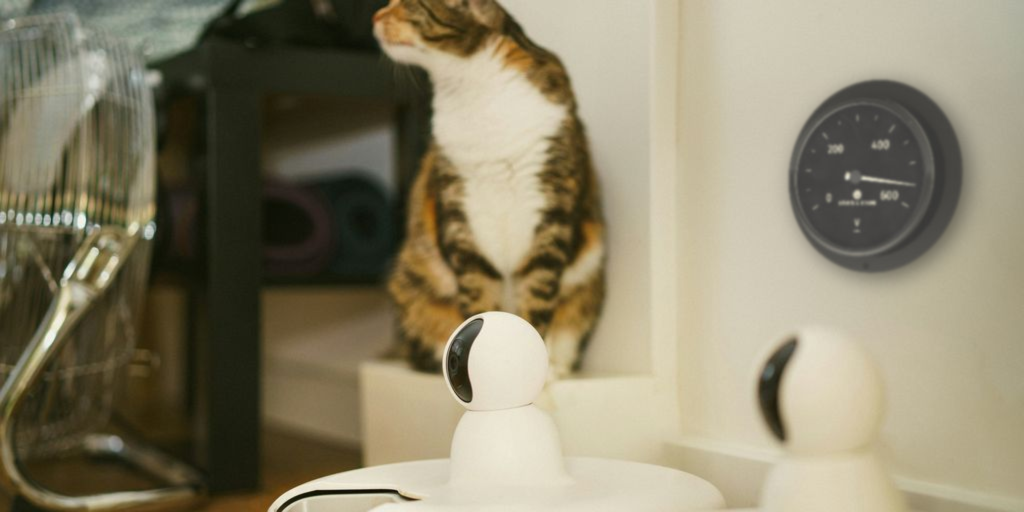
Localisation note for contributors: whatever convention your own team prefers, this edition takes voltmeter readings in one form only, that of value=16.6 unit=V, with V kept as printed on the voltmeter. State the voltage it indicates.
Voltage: value=550 unit=V
